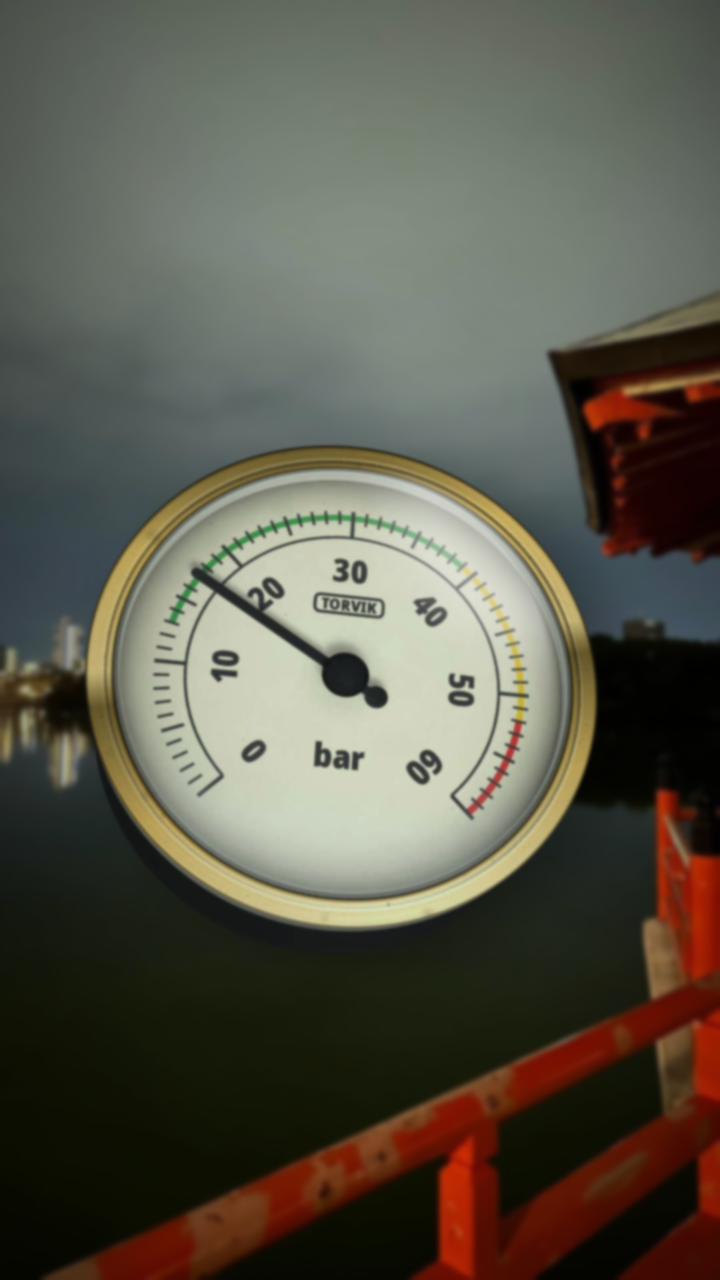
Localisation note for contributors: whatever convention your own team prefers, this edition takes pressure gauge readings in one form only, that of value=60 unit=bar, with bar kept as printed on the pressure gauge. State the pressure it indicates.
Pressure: value=17 unit=bar
